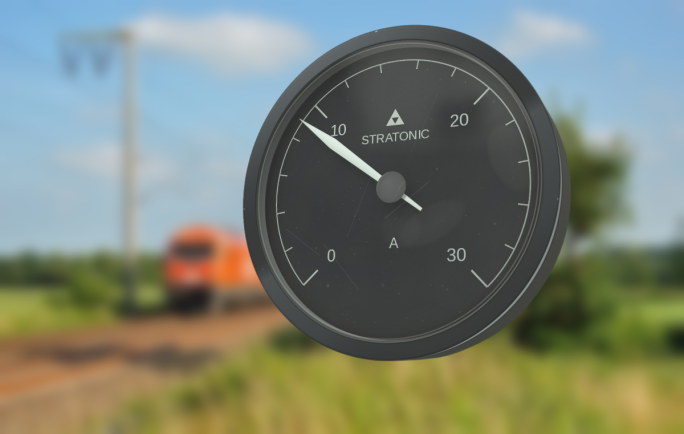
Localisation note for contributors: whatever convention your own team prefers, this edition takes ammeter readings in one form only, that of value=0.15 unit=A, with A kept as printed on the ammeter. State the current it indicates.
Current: value=9 unit=A
